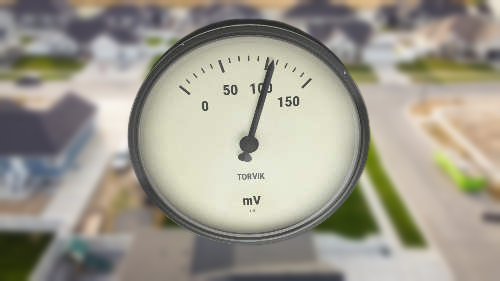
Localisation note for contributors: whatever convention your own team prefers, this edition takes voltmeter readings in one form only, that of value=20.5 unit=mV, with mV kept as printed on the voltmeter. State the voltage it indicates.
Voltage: value=105 unit=mV
